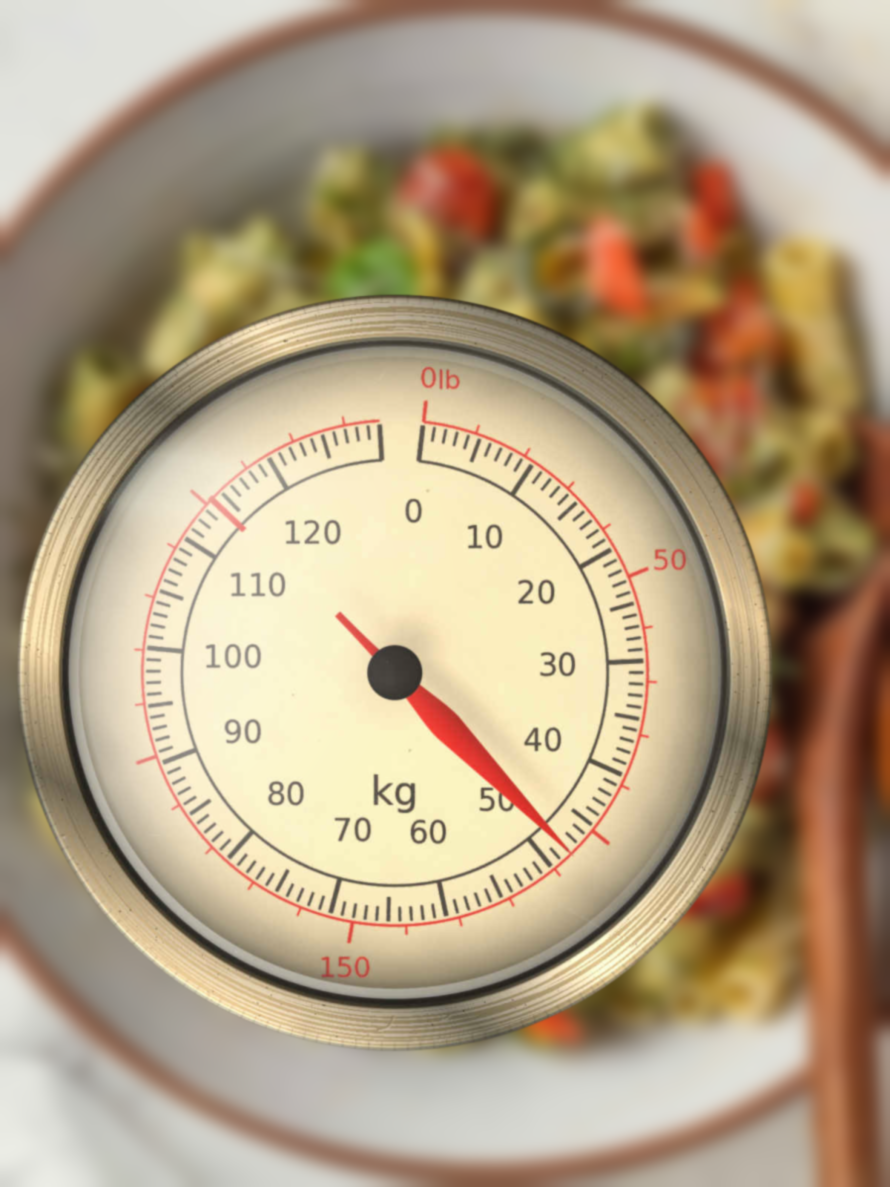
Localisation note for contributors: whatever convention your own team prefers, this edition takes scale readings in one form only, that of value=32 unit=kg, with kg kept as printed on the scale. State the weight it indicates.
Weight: value=48 unit=kg
